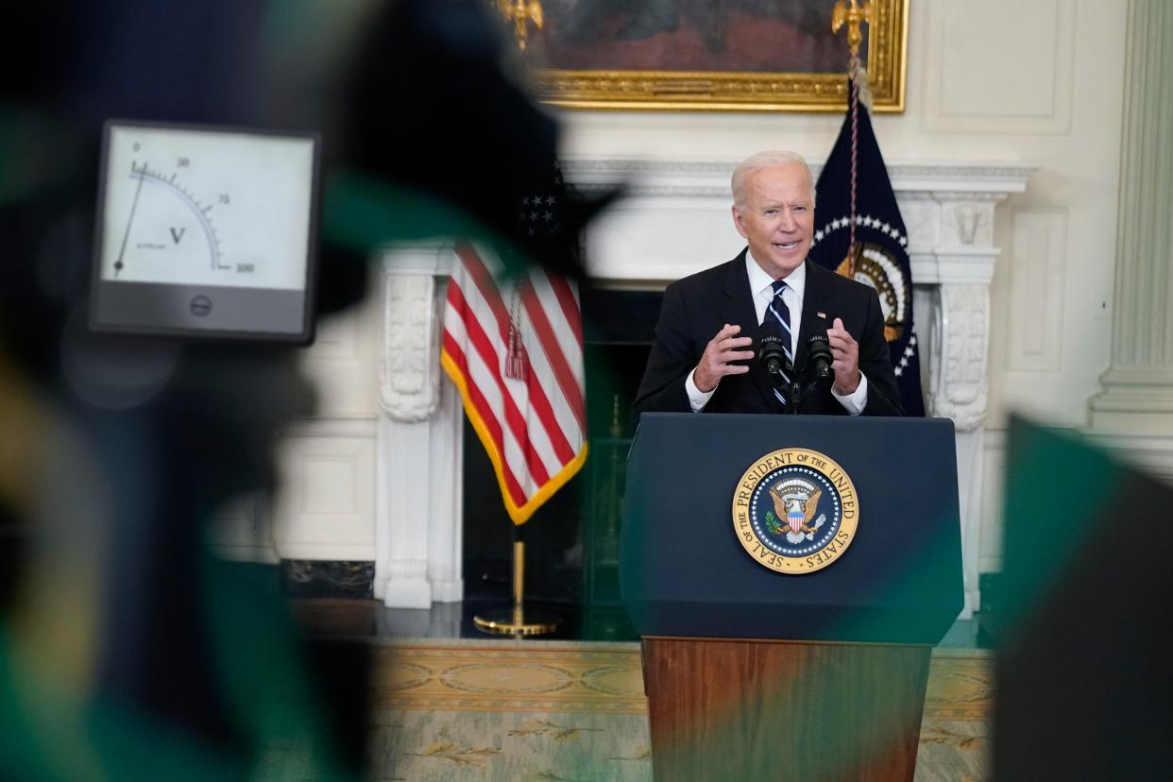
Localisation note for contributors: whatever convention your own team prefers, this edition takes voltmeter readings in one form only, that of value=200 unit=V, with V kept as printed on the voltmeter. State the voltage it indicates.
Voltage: value=25 unit=V
